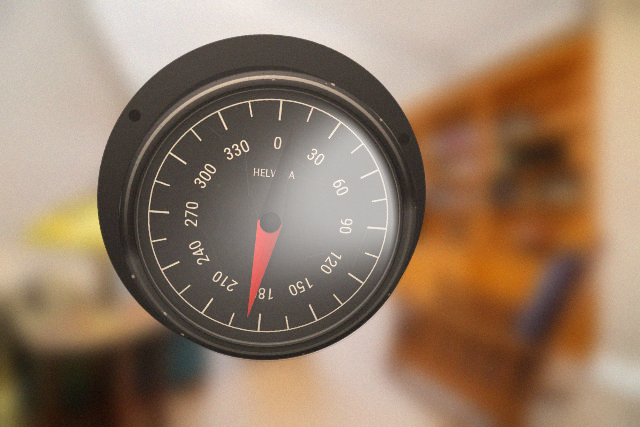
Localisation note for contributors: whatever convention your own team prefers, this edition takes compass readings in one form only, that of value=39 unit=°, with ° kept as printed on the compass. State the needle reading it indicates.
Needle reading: value=187.5 unit=°
